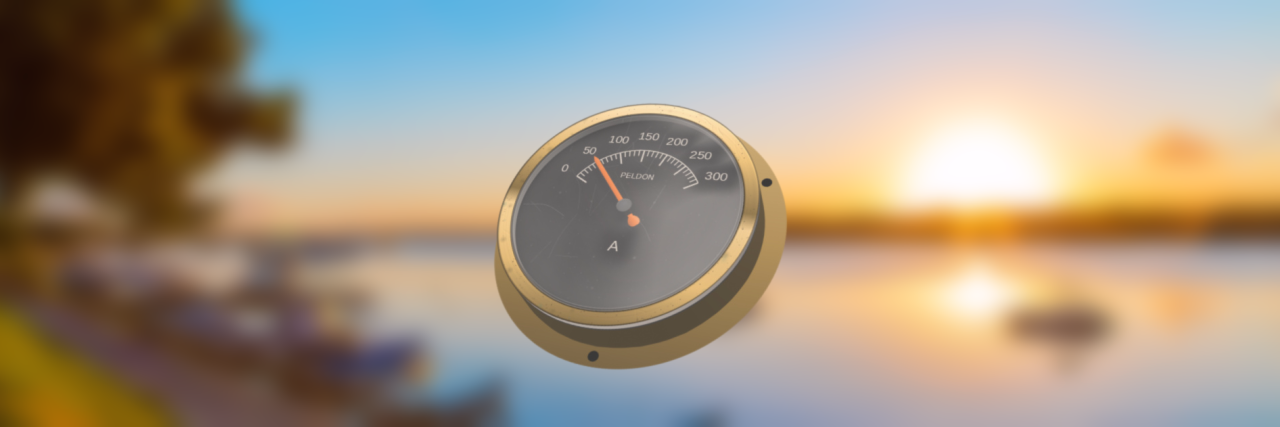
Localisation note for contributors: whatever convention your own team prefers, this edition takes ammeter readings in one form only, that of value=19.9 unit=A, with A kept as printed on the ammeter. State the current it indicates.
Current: value=50 unit=A
